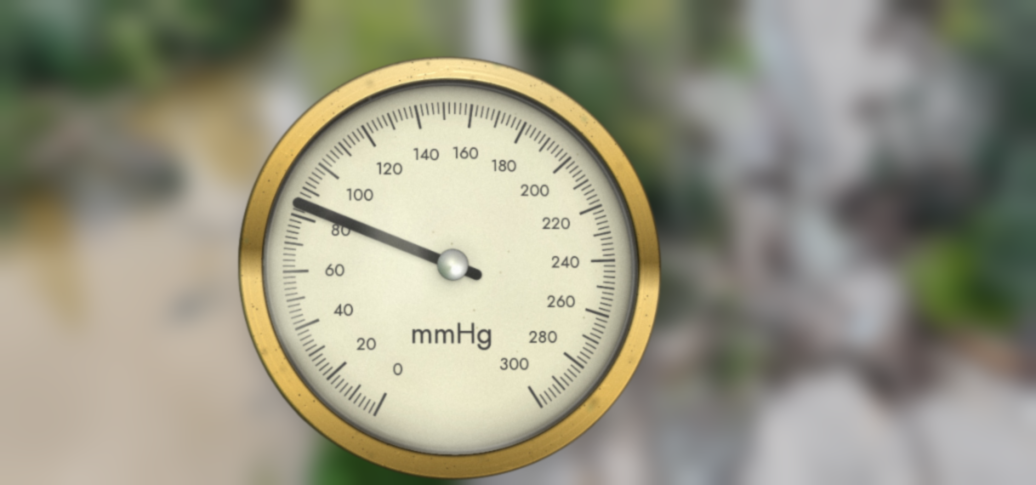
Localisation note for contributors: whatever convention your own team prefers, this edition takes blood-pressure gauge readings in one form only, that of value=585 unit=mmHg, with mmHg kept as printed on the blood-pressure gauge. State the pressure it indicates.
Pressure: value=84 unit=mmHg
